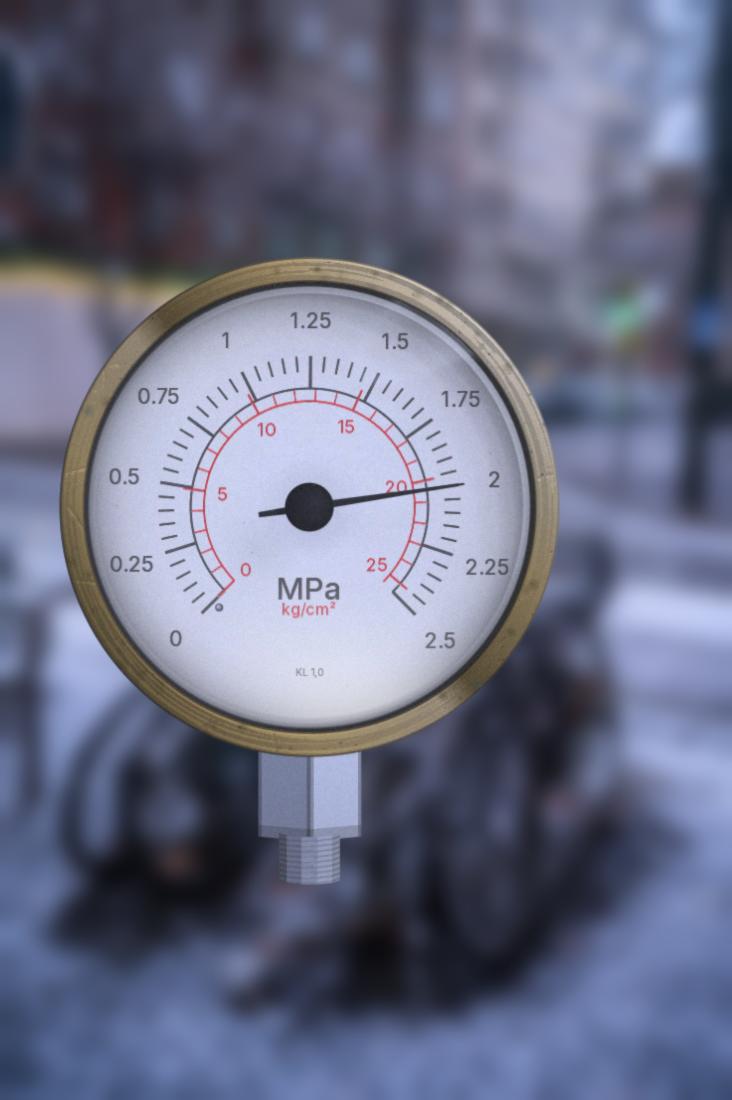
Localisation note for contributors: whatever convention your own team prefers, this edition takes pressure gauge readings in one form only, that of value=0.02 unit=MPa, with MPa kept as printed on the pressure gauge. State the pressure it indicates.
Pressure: value=2 unit=MPa
